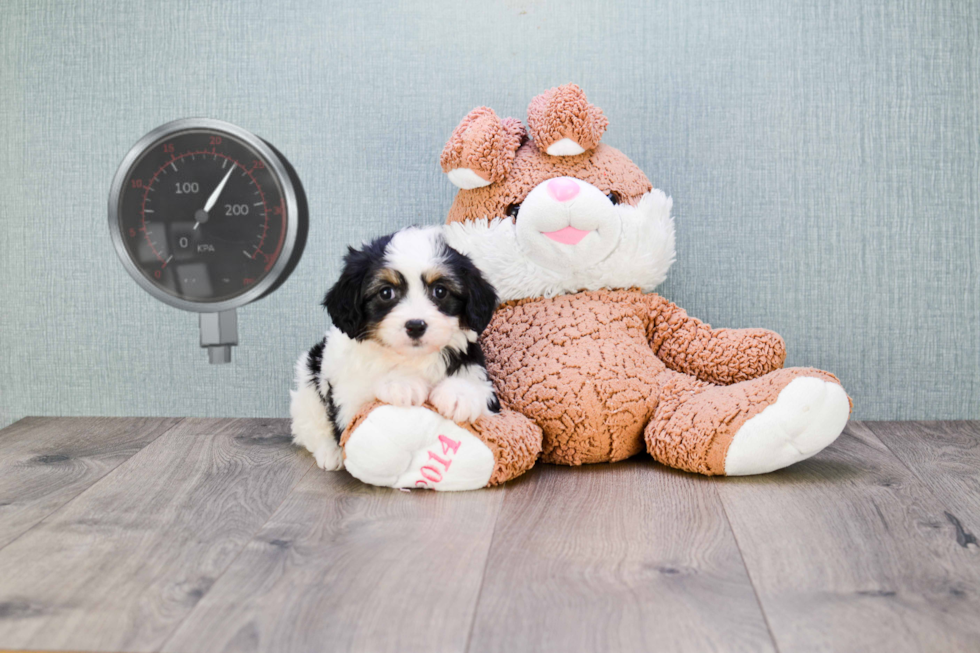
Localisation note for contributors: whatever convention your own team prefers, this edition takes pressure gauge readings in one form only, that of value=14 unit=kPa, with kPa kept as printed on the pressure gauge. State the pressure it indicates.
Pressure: value=160 unit=kPa
